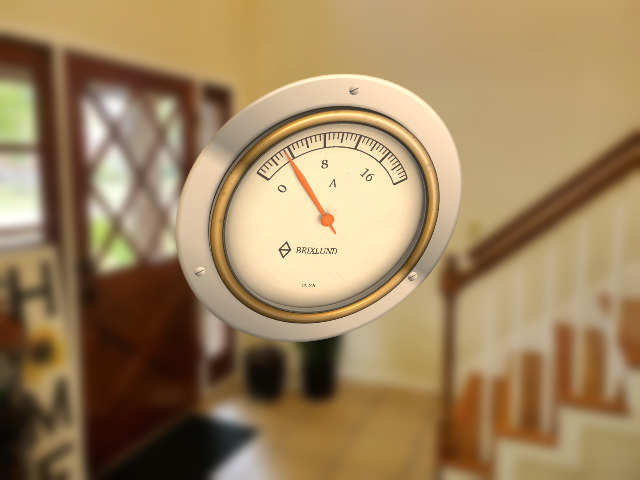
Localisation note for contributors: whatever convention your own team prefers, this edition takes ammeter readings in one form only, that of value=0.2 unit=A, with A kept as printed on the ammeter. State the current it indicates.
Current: value=3.5 unit=A
